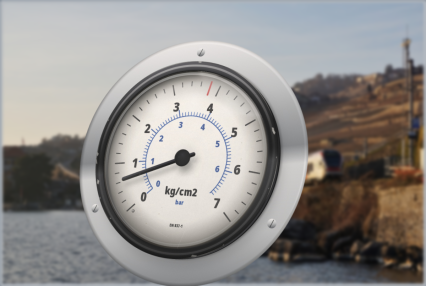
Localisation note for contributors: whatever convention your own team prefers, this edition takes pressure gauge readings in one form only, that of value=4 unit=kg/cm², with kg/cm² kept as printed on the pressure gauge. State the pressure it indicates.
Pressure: value=0.6 unit=kg/cm²
